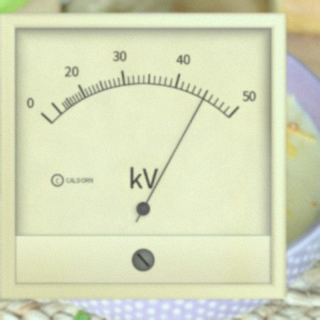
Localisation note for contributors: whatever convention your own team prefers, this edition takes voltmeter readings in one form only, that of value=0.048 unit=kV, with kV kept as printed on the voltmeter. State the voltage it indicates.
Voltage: value=45 unit=kV
